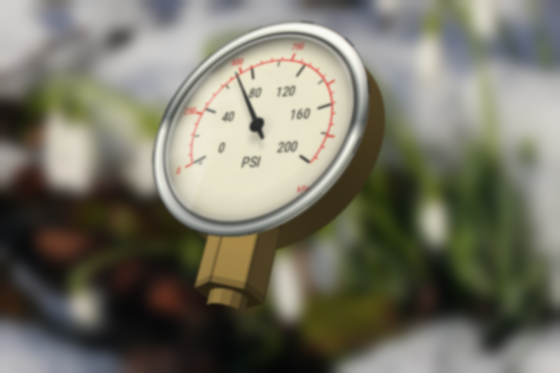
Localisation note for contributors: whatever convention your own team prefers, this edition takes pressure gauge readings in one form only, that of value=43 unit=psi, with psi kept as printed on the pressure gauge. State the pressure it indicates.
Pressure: value=70 unit=psi
